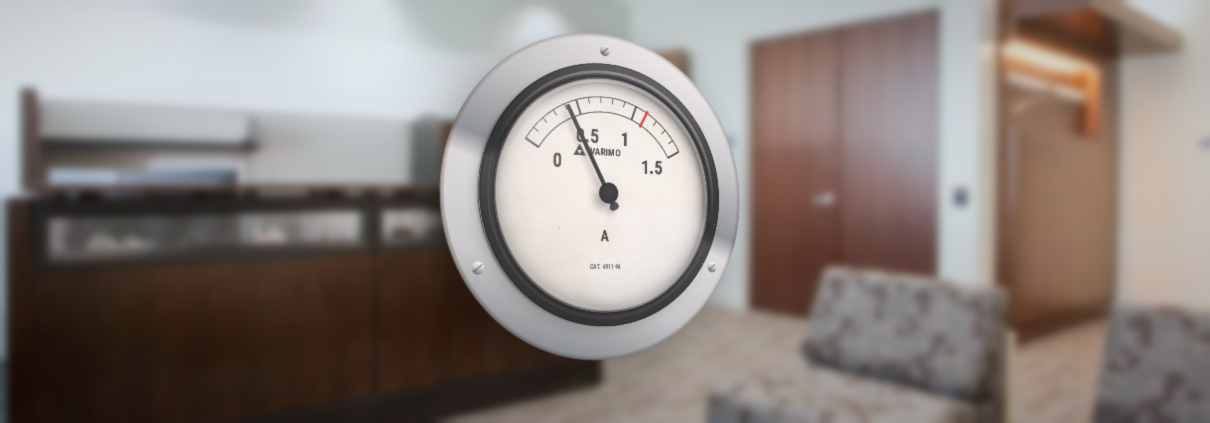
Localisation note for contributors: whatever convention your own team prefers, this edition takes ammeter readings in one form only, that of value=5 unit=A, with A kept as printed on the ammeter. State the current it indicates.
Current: value=0.4 unit=A
